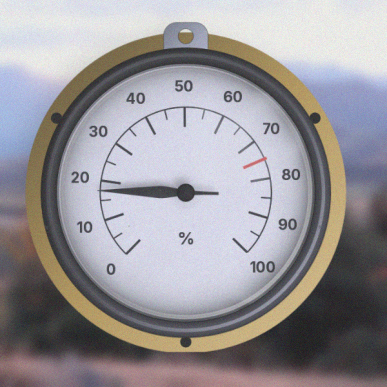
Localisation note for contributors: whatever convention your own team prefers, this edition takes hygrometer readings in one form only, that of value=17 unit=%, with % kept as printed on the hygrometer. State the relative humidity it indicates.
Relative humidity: value=17.5 unit=%
